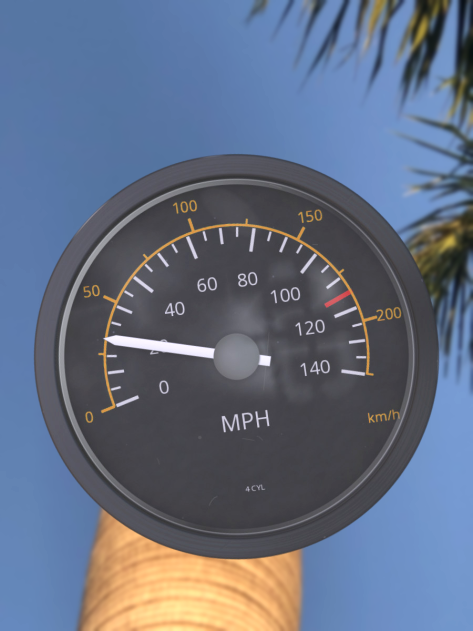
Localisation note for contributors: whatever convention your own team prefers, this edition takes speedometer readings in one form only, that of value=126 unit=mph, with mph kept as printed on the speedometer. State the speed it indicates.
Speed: value=20 unit=mph
